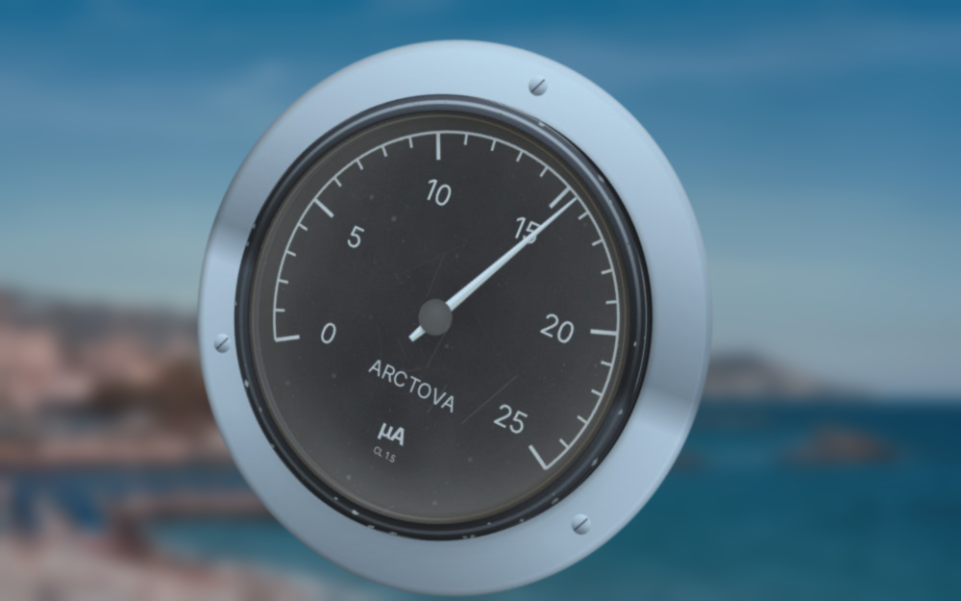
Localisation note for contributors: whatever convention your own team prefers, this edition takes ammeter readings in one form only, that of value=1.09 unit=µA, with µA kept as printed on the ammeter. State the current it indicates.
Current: value=15.5 unit=µA
